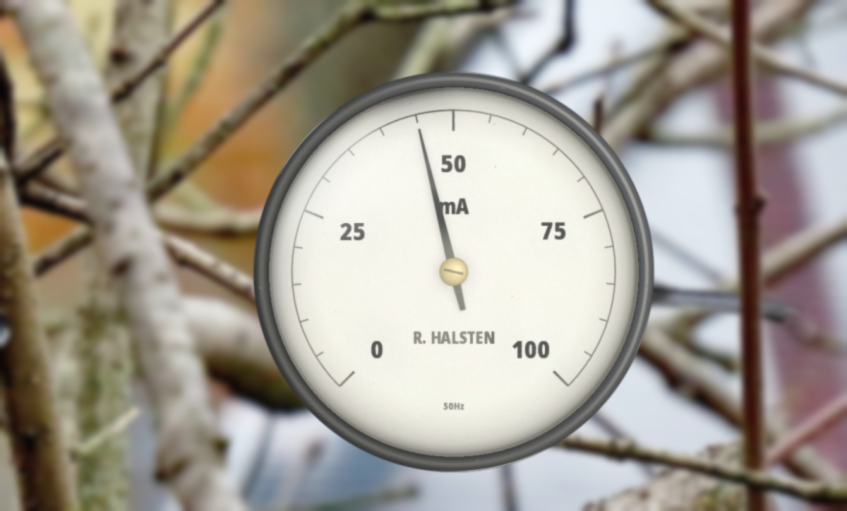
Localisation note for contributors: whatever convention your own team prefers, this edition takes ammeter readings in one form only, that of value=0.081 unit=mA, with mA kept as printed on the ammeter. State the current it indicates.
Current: value=45 unit=mA
